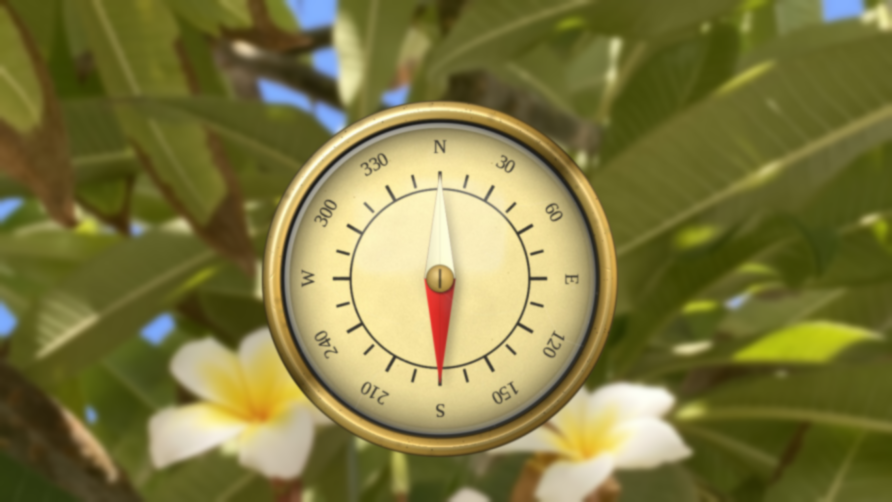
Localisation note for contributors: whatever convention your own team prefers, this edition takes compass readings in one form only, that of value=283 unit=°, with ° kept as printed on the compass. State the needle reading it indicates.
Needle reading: value=180 unit=°
